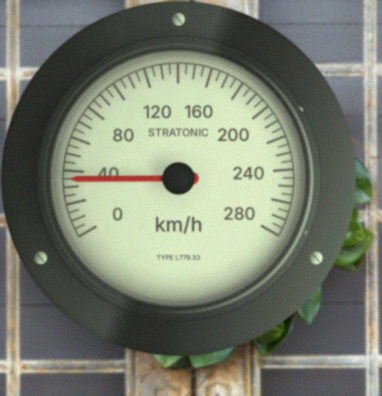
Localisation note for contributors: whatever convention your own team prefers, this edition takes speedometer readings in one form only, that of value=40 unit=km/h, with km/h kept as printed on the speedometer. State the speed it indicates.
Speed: value=35 unit=km/h
